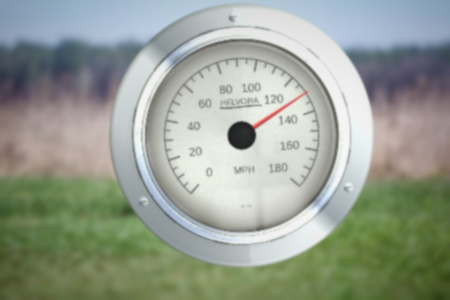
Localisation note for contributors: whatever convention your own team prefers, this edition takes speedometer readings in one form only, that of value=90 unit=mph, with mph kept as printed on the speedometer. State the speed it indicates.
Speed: value=130 unit=mph
